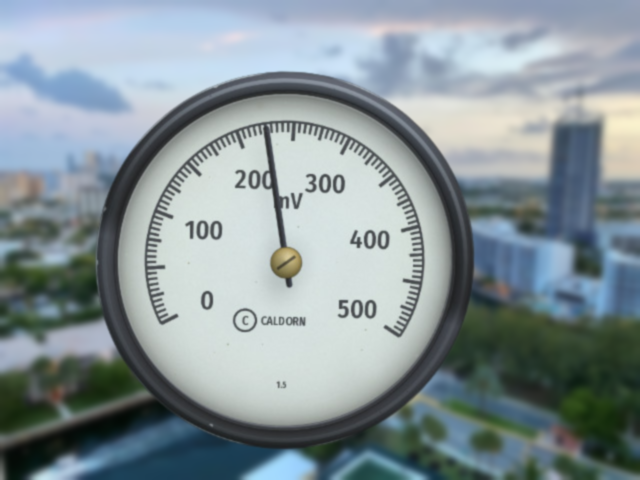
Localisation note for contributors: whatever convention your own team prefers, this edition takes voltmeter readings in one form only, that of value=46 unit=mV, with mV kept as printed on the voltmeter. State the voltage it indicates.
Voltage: value=225 unit=mV
